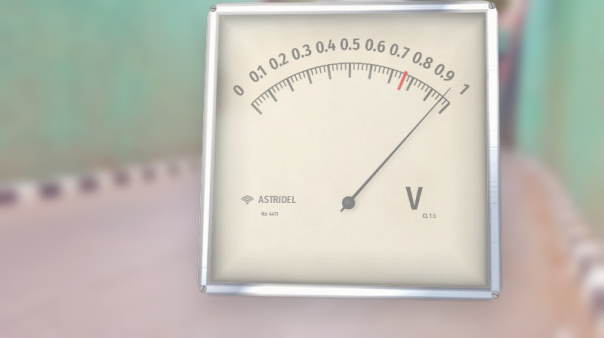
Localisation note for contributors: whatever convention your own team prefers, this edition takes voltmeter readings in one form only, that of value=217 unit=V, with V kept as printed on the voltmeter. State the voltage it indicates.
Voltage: value=0.96 unit=V
